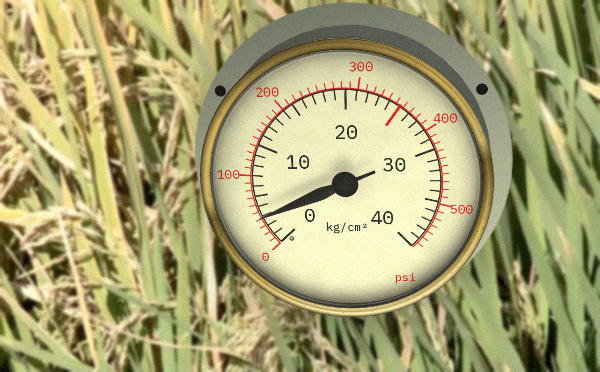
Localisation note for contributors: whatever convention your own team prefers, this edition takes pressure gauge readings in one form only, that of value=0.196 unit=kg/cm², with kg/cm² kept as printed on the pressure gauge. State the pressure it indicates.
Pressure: value=3 unit=kg/cm²
